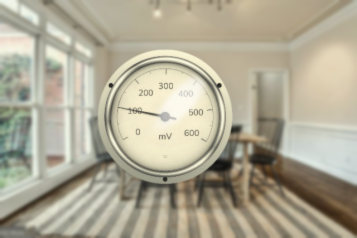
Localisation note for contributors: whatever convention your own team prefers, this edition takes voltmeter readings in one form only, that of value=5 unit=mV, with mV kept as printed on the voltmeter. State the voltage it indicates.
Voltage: value=100 unit=mV
